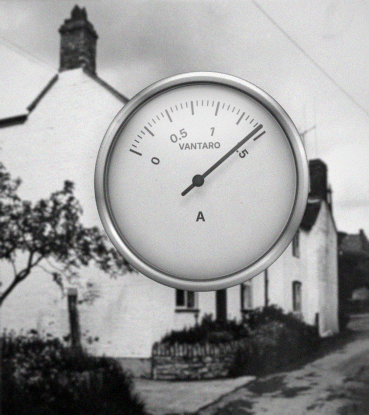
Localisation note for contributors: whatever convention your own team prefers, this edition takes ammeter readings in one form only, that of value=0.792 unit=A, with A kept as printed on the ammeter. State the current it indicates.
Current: value=1.45 unit=A
